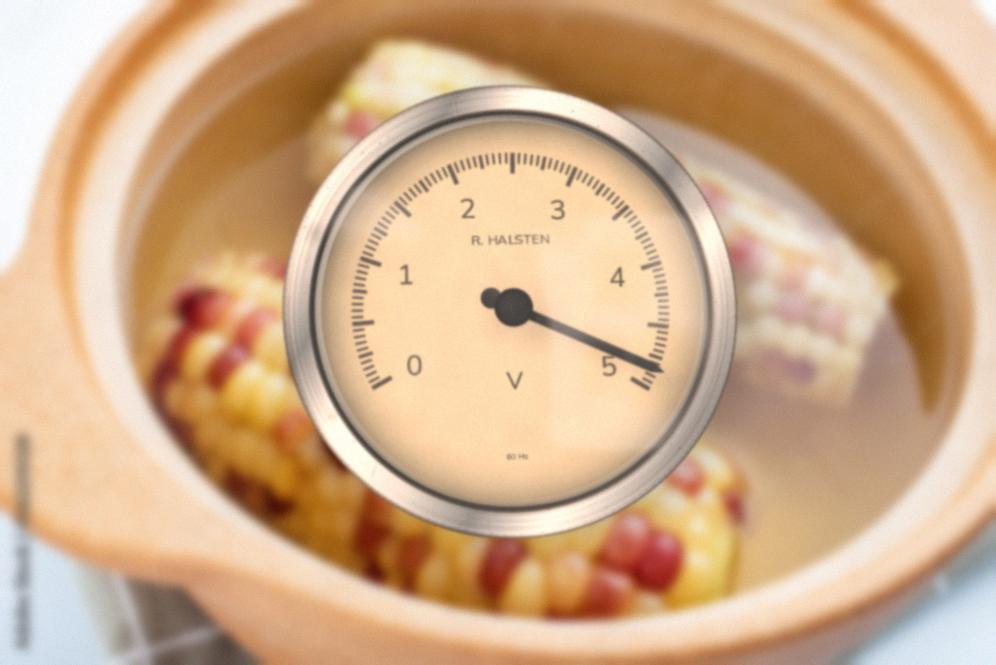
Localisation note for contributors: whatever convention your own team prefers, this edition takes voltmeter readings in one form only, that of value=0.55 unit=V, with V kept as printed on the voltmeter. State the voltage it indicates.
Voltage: value=4.85 unit=V
